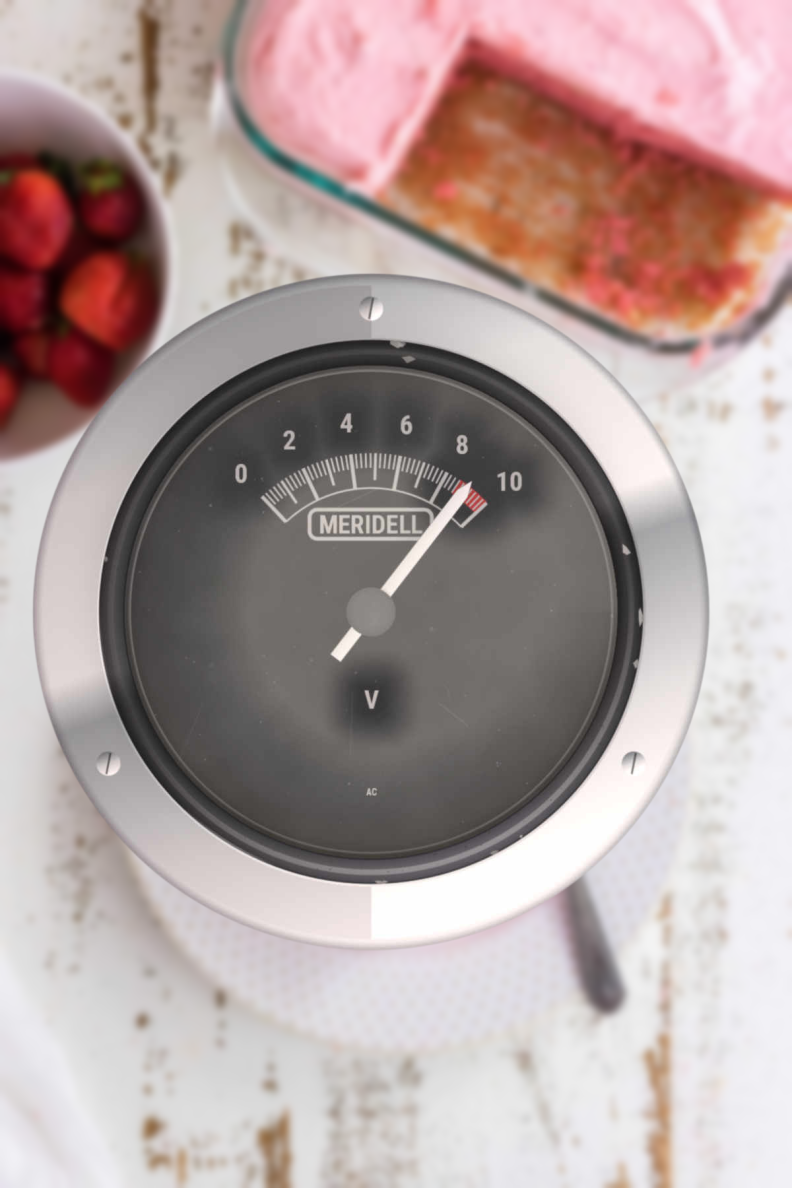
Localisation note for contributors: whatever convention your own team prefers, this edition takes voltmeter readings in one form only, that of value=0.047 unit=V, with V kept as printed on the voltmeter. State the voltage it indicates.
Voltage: value=9 unit=V
